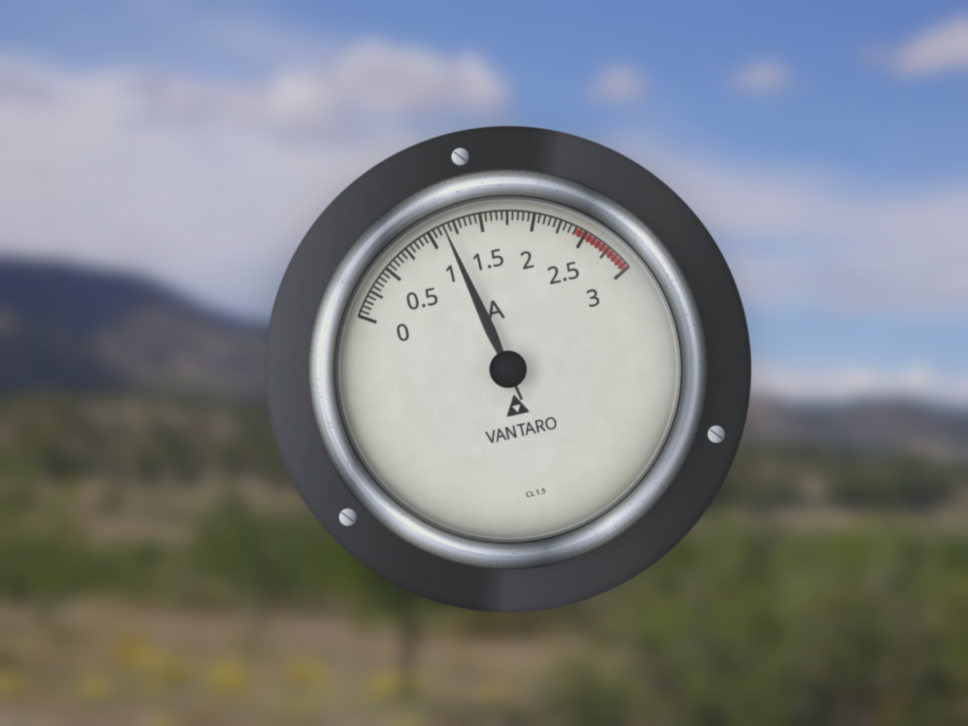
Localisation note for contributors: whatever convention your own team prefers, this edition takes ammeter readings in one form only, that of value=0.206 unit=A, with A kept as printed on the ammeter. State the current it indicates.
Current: value=1.15 unit=A
